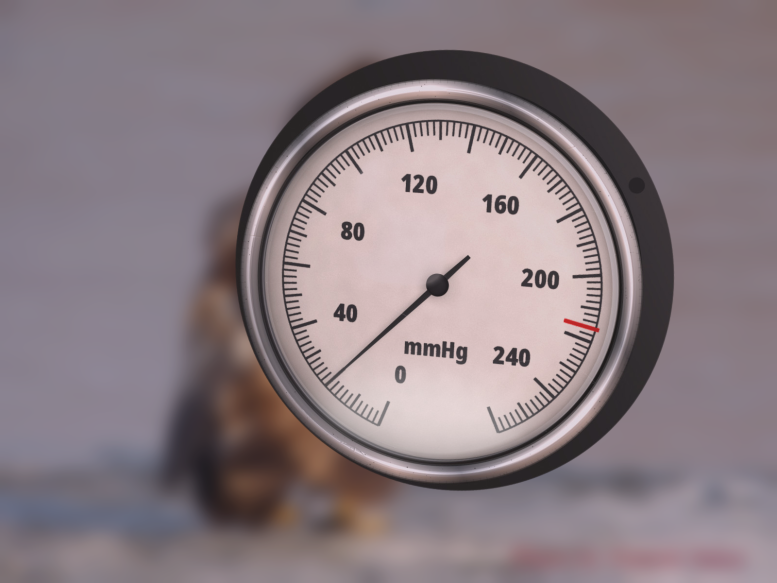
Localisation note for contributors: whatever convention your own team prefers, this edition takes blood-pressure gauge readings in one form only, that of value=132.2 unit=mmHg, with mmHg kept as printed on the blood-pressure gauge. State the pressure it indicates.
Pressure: value=20 unit=mmHg
